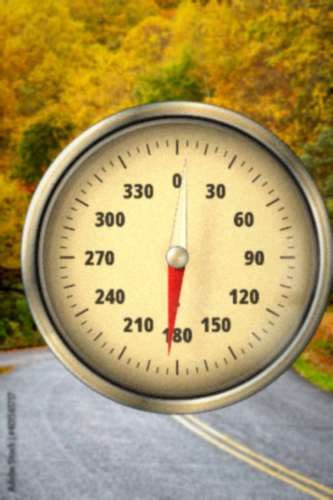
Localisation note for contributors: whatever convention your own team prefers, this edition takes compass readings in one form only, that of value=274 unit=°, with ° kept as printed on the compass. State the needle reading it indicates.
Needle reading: value=185 unit=°
